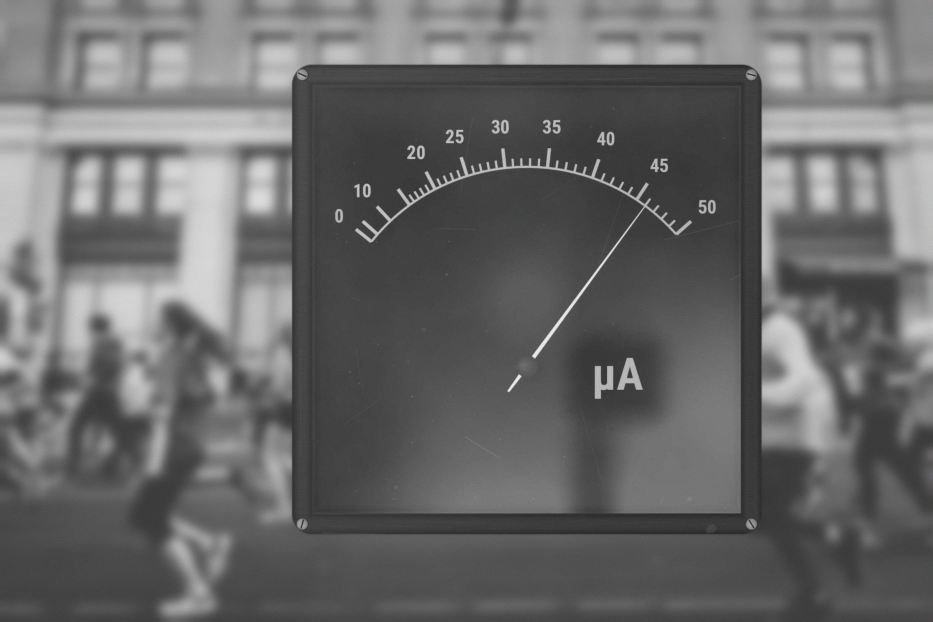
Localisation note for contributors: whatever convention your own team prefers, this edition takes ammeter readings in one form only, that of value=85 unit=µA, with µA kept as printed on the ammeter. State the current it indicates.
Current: value=46 unit=µA
